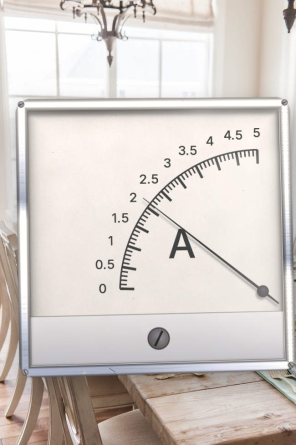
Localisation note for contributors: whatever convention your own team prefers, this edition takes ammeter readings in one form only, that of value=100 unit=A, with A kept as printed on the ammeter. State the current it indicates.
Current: value=2.1 unit=A
